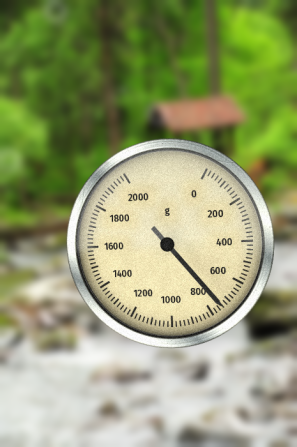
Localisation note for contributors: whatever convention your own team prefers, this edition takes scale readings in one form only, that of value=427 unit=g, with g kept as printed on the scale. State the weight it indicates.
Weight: value=740 unit=g
